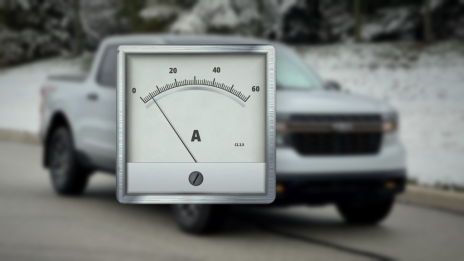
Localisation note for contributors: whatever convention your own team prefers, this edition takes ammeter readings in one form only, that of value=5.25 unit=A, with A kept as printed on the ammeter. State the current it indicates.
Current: value=5 unit=A
